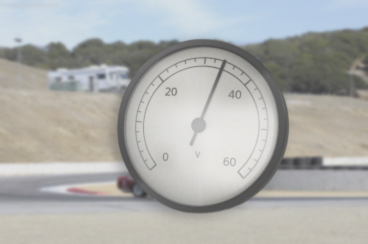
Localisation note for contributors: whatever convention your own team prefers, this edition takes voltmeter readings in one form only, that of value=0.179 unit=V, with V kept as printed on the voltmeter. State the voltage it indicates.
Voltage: value=34 unit=V
